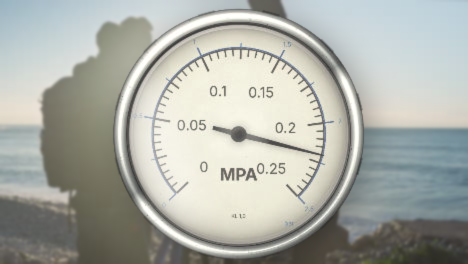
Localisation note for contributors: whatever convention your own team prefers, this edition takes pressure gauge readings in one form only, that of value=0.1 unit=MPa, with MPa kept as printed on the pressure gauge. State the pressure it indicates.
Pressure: value=0.22 unit=MPa
